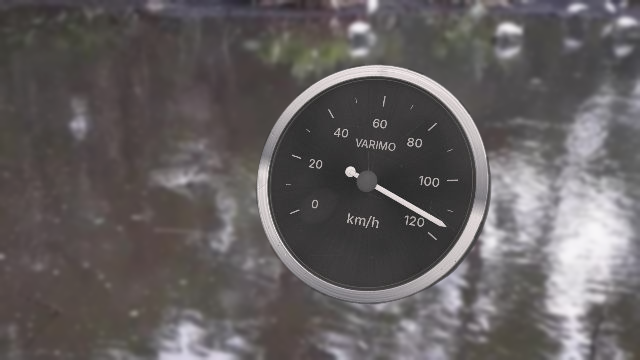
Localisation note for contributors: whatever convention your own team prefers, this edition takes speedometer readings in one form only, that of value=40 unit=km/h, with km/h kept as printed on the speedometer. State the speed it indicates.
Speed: value=115 unit=km/h
